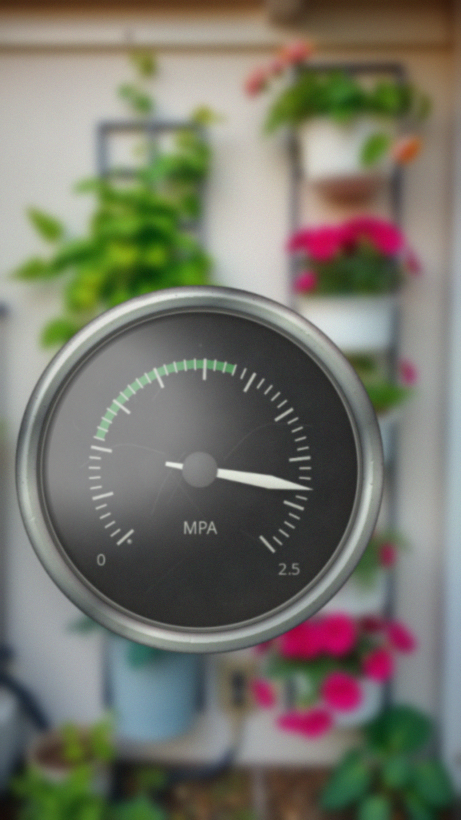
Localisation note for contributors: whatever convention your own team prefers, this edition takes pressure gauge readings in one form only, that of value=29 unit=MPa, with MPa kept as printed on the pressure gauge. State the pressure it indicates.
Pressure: value=2.15 unit=MPa
